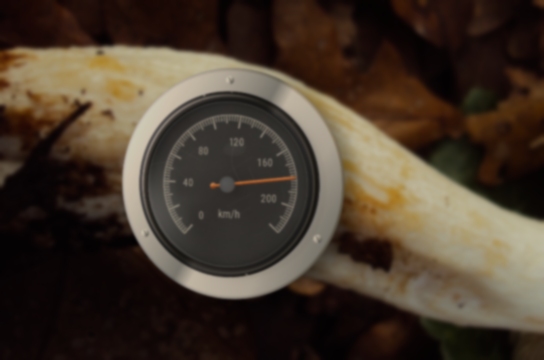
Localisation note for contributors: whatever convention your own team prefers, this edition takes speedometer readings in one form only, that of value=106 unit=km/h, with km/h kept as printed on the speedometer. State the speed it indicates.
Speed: value=180 unit=km/h
